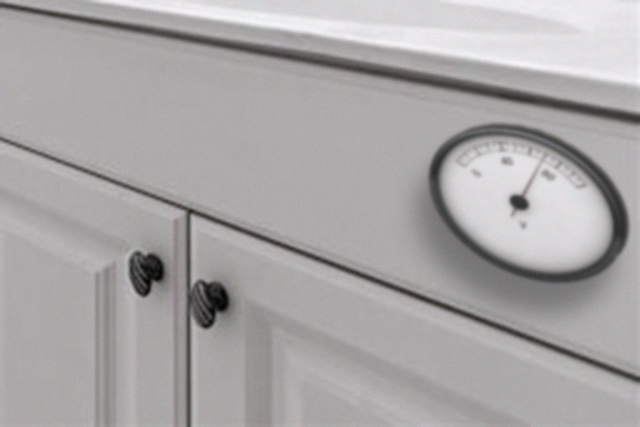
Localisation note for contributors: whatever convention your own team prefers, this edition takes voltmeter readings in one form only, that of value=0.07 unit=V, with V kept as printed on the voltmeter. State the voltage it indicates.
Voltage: value=70 unit=V
